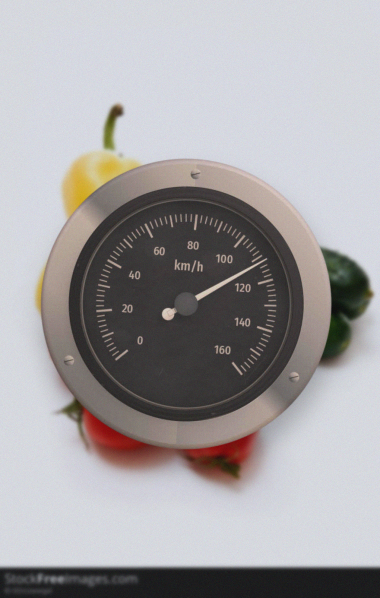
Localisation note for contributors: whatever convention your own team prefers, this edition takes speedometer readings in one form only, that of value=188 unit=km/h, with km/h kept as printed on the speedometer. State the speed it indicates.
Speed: value=112 unit=km/h
